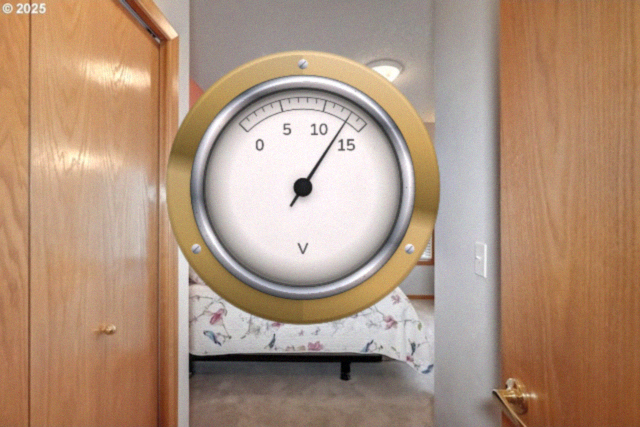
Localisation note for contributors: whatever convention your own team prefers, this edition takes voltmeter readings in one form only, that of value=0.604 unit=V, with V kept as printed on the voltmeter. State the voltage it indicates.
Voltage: value=13 unit=V
